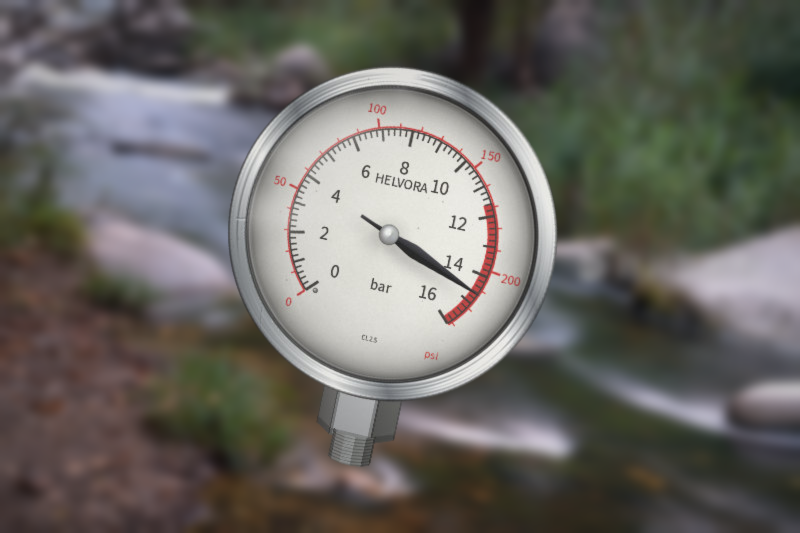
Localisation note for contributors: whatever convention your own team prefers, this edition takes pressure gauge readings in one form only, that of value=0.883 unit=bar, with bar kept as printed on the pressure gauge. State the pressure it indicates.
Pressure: value=14.6 unit=bar
